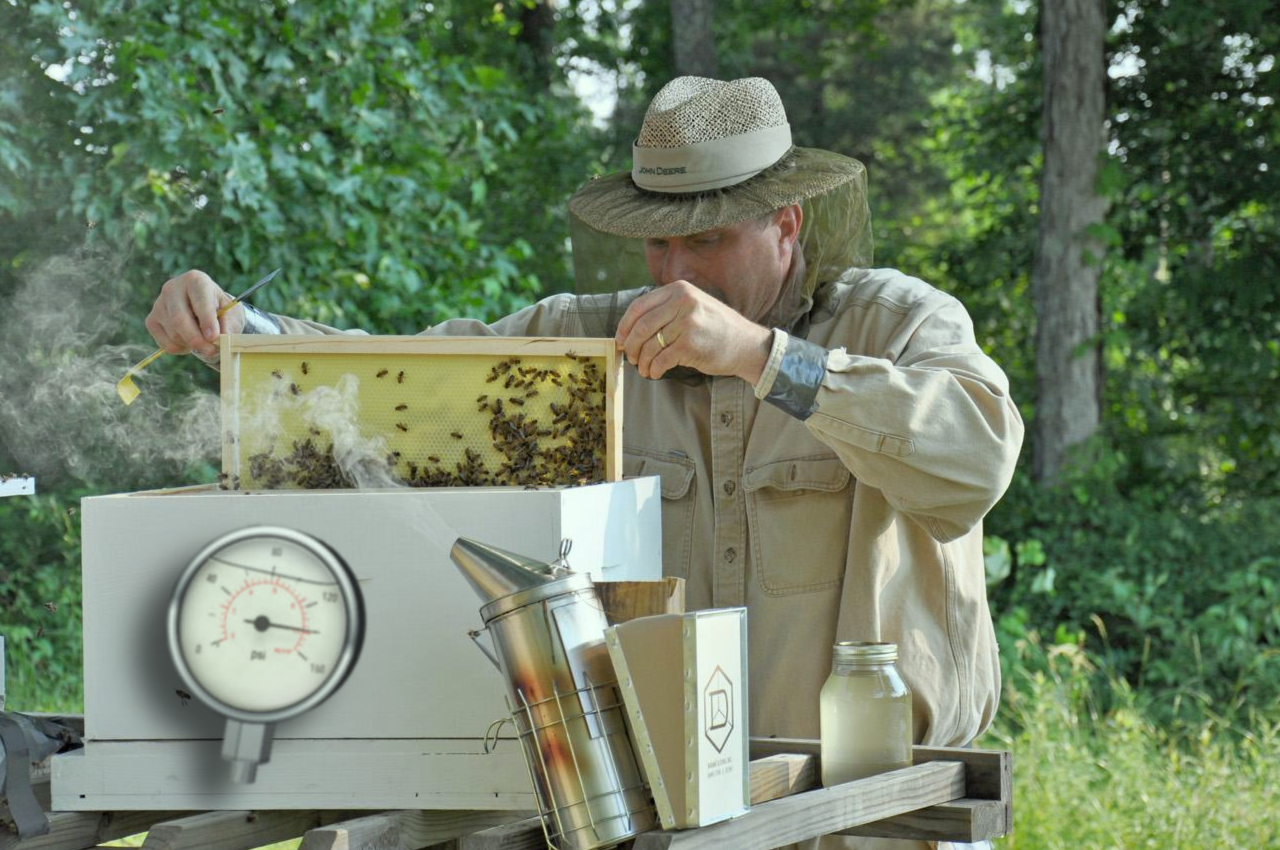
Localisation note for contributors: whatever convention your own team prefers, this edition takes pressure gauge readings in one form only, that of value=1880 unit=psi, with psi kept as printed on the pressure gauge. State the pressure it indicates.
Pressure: value=140 unit=psi
